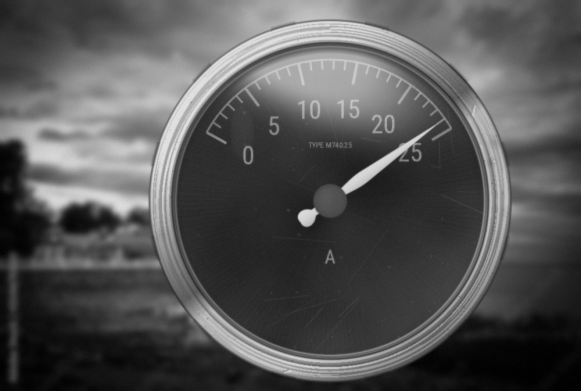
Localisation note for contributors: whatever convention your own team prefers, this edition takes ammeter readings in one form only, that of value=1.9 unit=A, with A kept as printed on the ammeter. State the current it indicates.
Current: value=24 unit=A
